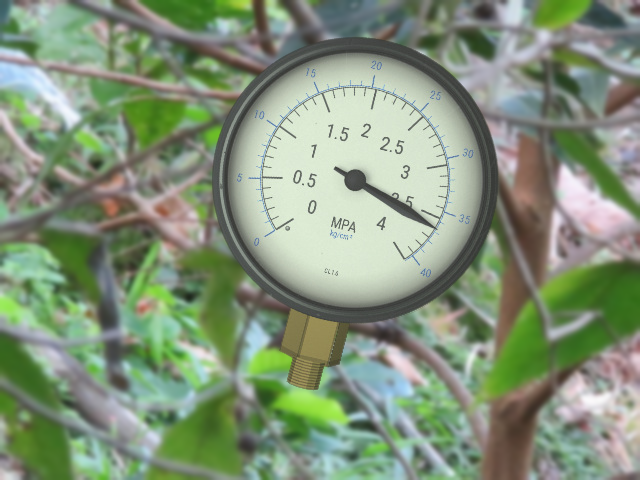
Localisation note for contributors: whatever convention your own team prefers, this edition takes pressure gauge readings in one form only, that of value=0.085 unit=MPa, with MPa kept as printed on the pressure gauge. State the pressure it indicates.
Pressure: value=3.6 unit=MPa
